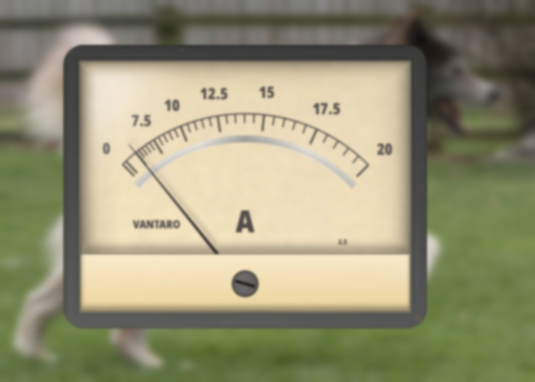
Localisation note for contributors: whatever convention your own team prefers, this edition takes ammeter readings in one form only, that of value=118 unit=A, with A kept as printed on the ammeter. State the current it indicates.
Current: value=5 unit=A
